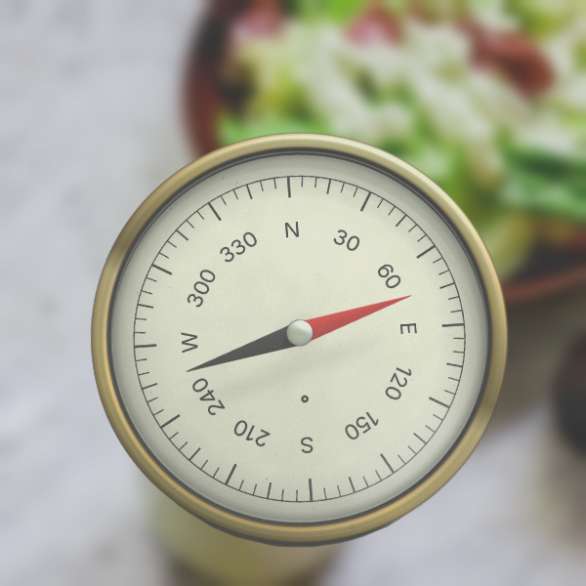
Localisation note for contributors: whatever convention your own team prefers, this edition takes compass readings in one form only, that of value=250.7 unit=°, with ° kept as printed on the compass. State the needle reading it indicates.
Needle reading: value=75 unit=°
